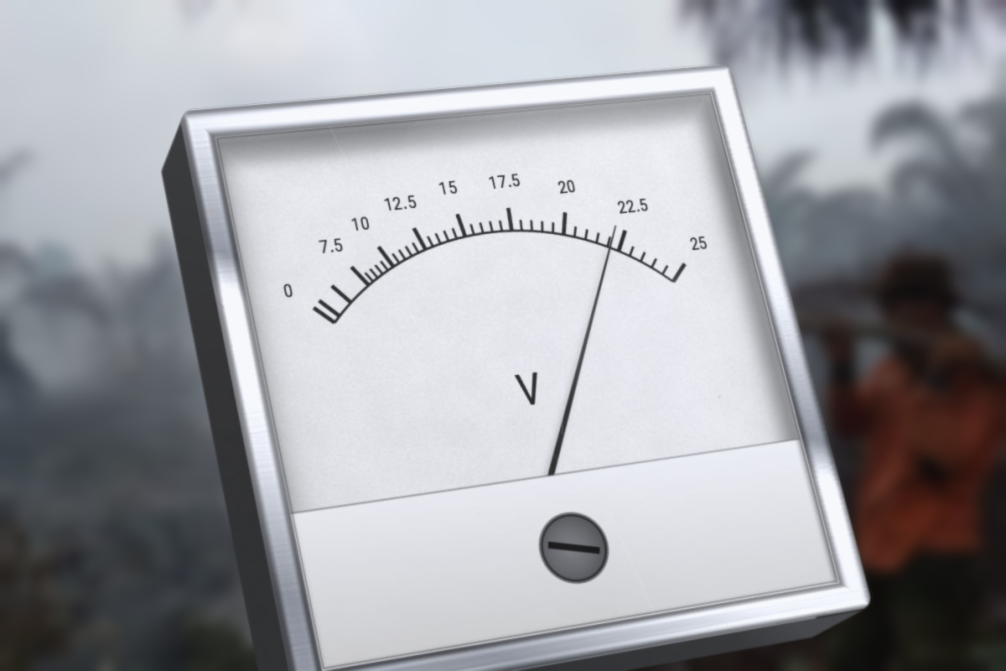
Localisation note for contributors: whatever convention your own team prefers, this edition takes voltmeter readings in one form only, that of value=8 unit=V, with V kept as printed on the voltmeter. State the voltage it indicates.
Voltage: value=22 unit=V
